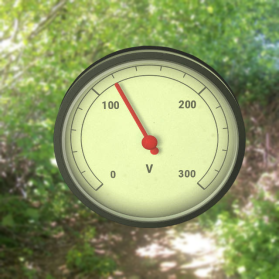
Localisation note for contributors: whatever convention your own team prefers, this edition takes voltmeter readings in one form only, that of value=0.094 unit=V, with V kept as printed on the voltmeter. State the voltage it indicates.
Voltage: value=120 unit=V
